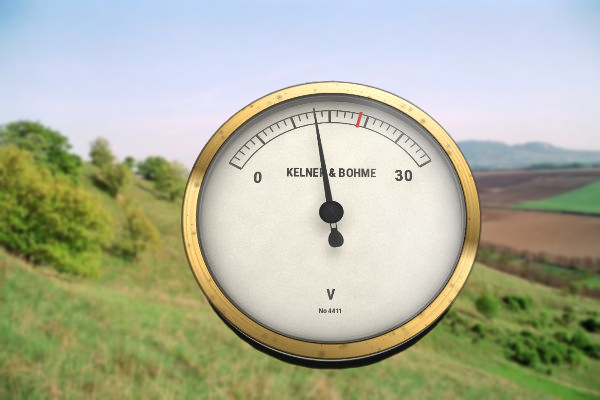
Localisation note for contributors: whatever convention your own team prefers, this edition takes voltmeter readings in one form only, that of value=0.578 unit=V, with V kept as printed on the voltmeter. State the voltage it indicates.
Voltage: value=13 unit=V
